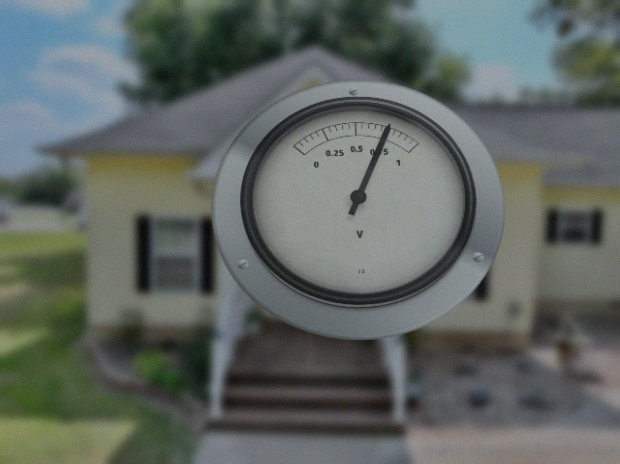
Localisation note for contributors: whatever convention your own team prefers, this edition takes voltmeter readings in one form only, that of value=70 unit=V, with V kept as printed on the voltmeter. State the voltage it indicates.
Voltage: value=0.75 unit=V
